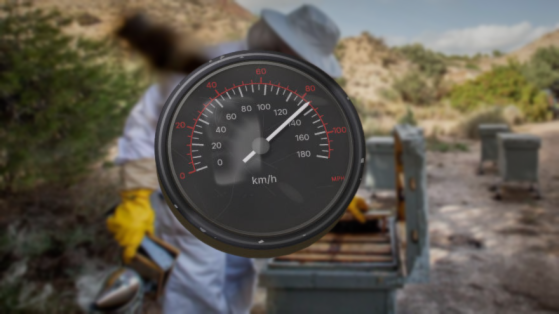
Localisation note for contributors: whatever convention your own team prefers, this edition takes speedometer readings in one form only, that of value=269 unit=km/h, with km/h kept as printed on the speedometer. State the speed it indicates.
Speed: value=135 unit=km/h
